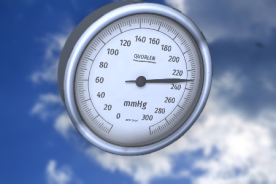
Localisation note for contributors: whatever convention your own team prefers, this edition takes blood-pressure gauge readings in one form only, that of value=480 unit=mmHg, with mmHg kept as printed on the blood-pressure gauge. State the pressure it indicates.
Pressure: value=230 unit=mmHg
